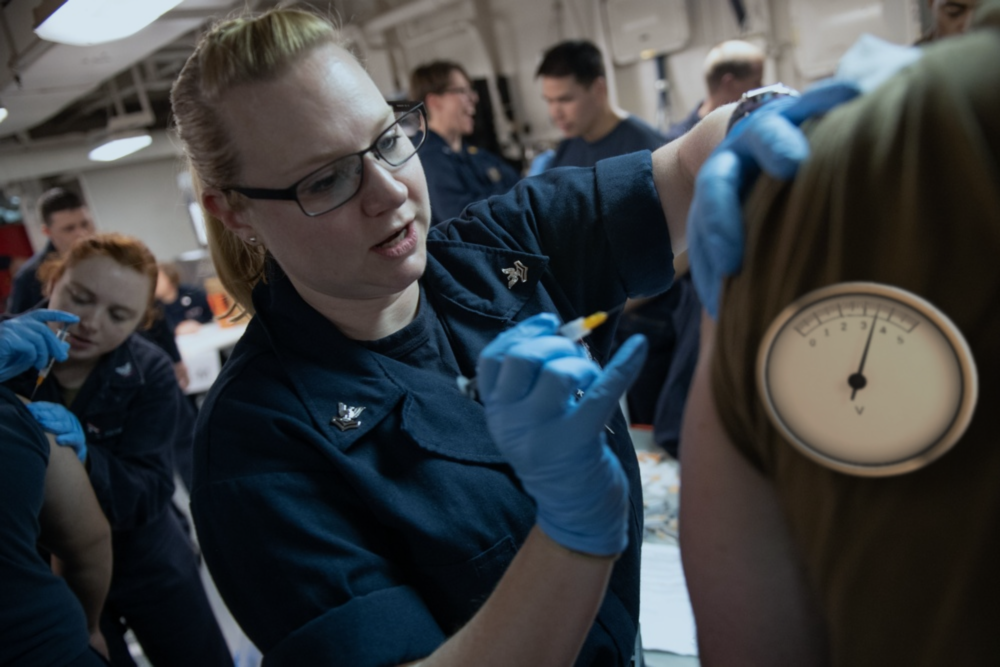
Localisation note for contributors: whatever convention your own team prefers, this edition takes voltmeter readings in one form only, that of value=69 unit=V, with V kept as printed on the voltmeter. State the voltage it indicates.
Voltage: value=3.5 unit=V
